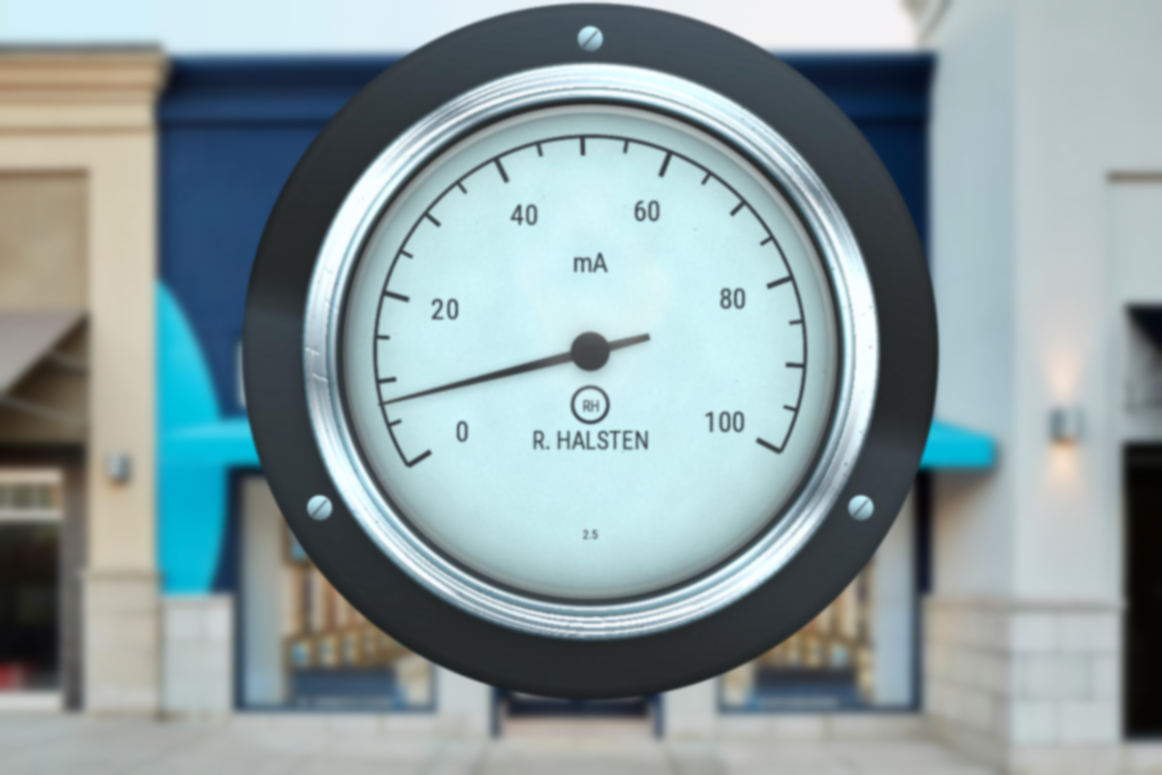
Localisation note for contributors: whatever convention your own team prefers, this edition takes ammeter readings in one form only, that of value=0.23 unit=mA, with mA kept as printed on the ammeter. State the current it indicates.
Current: value=7.5 unit=mA
